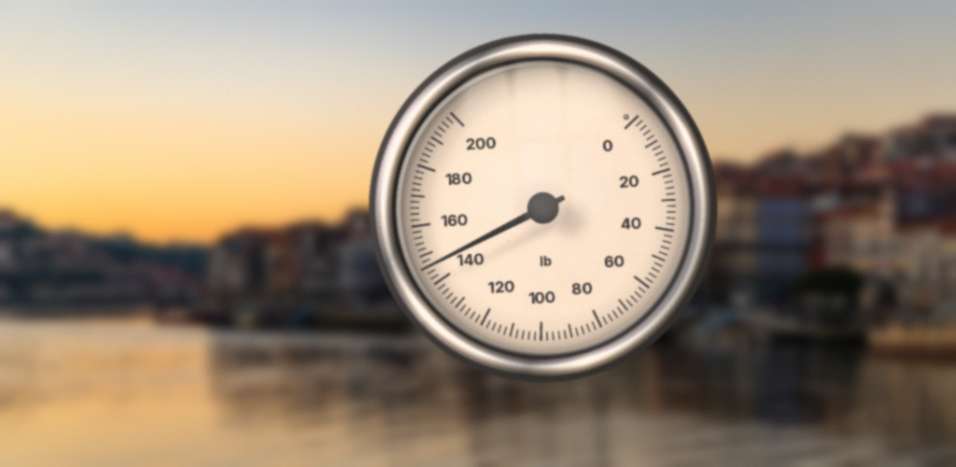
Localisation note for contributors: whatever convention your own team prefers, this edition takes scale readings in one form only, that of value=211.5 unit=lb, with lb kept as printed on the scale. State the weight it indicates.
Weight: value=146 unit=lb
